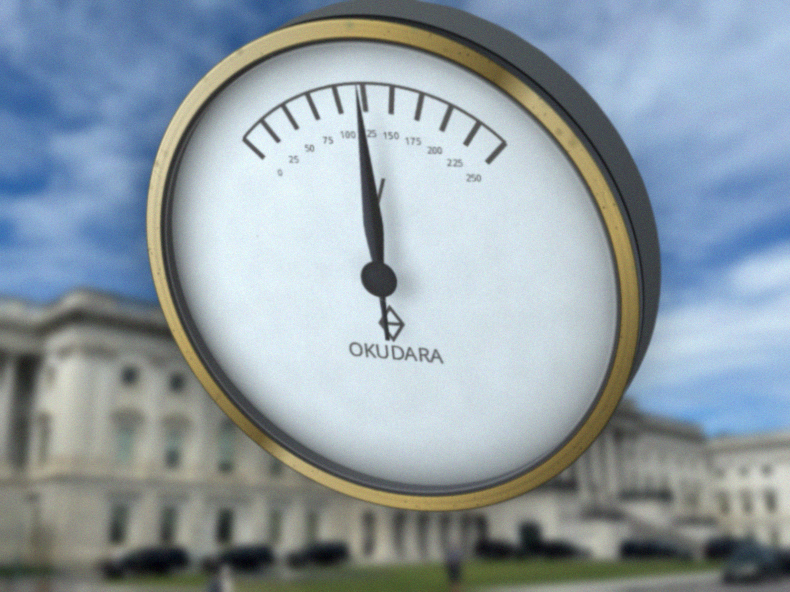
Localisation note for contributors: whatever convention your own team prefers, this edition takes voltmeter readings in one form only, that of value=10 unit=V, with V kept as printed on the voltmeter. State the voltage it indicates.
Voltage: value=125 unit=V
